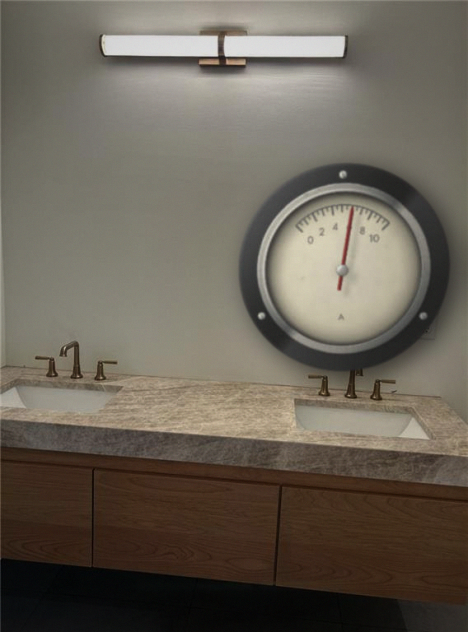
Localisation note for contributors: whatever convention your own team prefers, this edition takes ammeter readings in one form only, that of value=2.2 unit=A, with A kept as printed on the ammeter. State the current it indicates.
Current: value=6 unit=A
